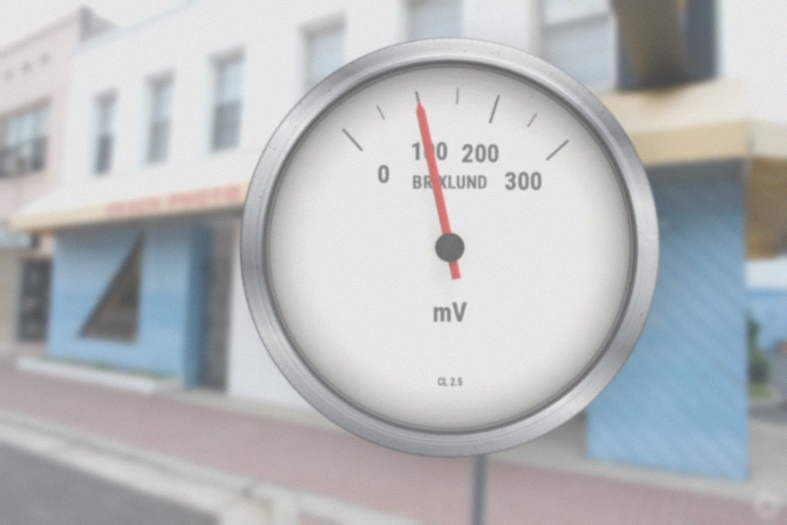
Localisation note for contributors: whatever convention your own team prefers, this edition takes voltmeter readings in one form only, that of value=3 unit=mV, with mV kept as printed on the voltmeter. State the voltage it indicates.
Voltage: value=100 unit=mV
